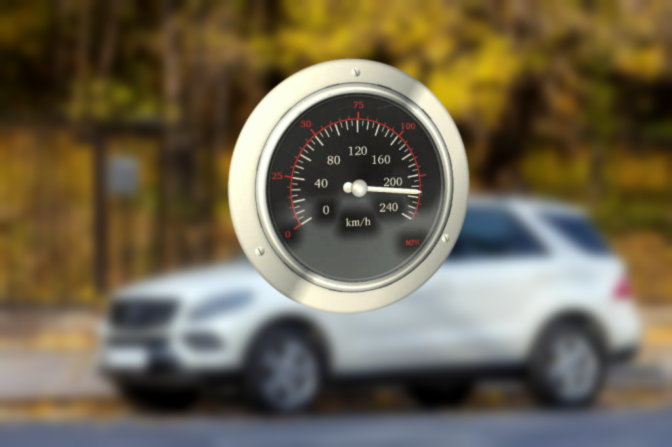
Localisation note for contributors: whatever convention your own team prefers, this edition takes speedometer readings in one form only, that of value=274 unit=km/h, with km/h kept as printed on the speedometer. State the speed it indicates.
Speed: value=215 unit=km/h
